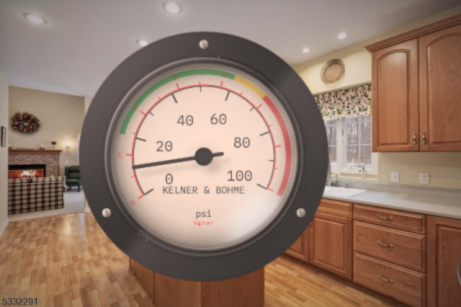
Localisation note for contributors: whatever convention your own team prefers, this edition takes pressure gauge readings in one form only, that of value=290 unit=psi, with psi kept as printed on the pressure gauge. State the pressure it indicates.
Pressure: value=10 unit=psi
